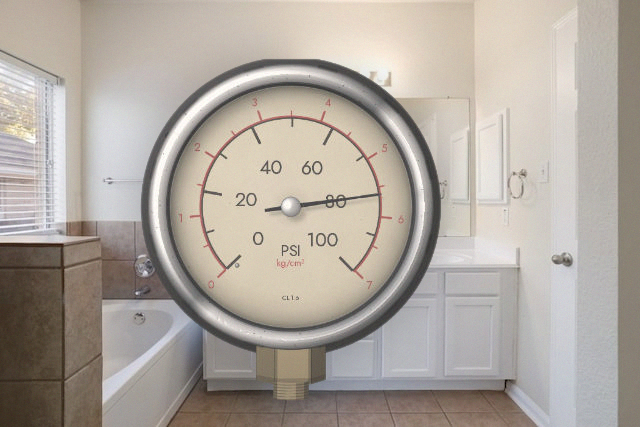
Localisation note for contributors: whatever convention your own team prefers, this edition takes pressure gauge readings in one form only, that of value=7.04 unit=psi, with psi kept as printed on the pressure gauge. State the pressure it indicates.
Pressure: value=80 unit=psi
